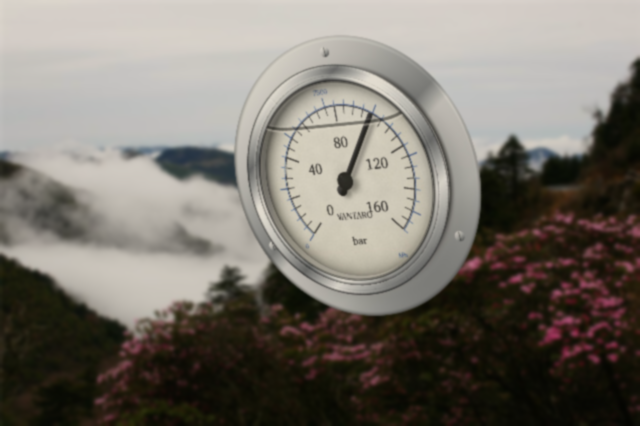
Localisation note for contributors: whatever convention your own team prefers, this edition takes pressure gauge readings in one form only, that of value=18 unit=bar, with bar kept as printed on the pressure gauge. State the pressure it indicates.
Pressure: value=100 unit=bar
